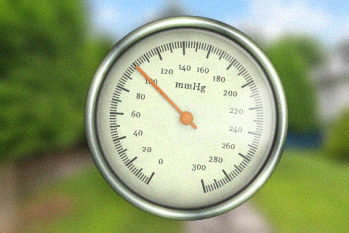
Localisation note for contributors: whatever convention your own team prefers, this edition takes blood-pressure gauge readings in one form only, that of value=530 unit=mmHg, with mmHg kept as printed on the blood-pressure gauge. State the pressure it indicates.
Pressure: value=100 unit=mmHg
